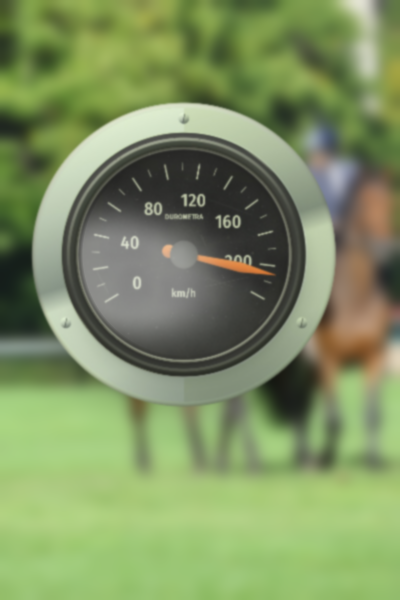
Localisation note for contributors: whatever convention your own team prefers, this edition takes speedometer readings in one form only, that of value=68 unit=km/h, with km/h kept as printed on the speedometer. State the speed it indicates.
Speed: value=205 unit=km/h
